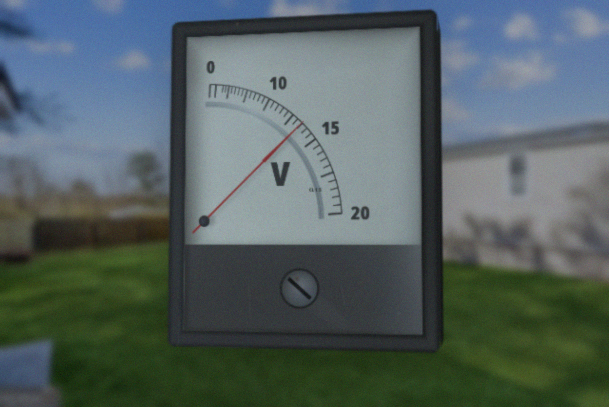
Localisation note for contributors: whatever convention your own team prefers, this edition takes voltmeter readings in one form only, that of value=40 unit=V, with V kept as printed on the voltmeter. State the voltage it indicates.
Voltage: value=13.5 unit=V
